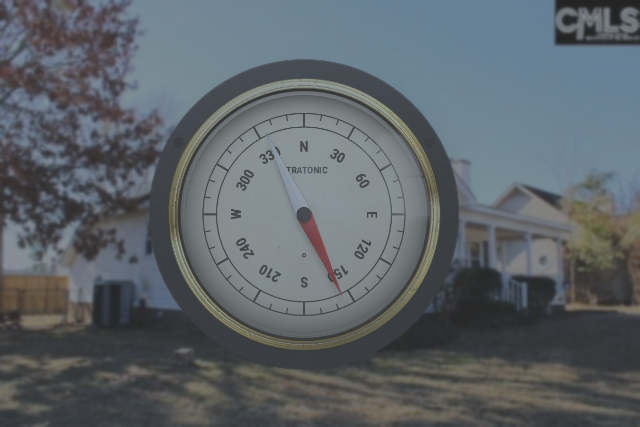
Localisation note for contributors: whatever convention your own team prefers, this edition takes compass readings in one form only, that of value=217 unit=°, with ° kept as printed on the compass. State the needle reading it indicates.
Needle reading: value=155 unit=°
